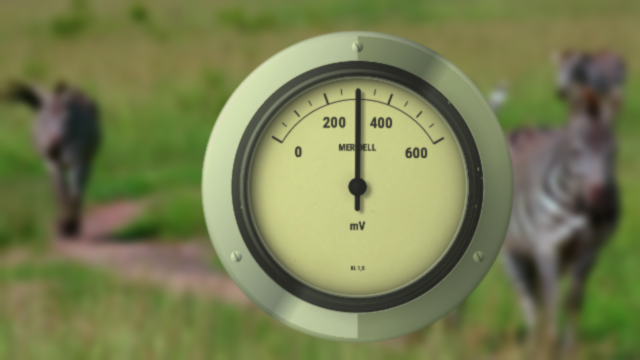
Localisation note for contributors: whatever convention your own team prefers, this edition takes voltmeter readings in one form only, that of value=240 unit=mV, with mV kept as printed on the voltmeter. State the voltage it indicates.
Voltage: value=300 unit=mV
